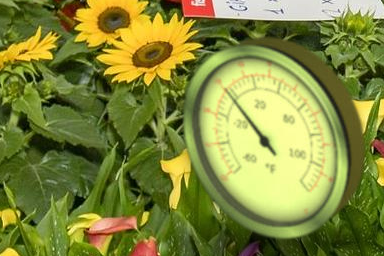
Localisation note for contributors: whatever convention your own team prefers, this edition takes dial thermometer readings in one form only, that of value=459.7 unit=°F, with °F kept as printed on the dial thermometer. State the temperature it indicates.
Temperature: value=0 unit=°F
